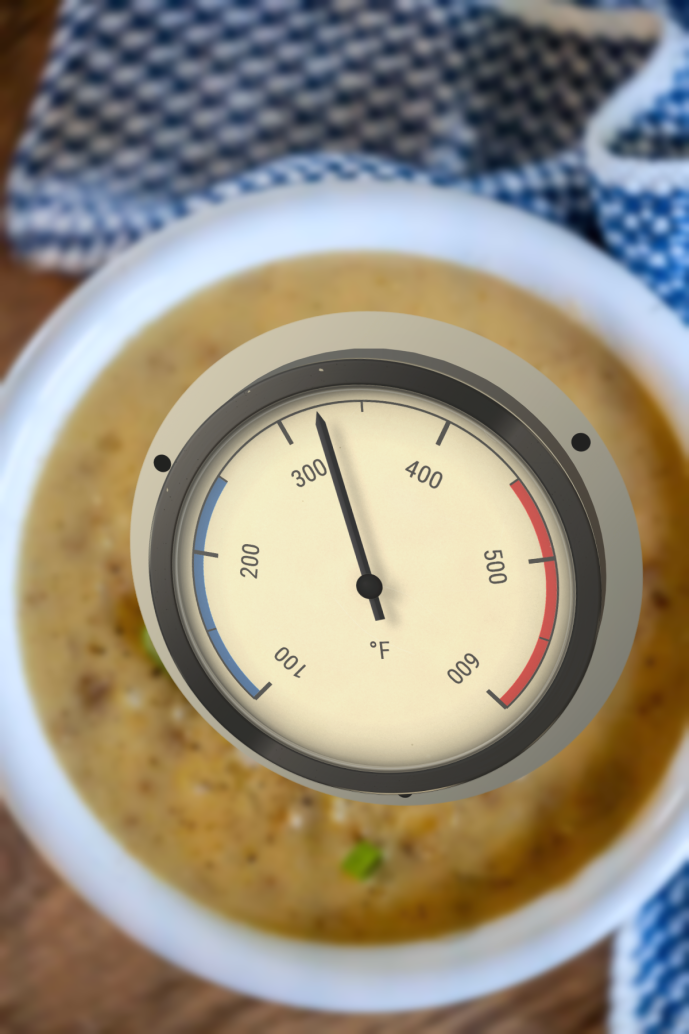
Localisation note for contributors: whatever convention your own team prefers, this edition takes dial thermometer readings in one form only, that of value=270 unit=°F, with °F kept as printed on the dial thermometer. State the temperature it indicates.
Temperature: value=325 unit=°F
